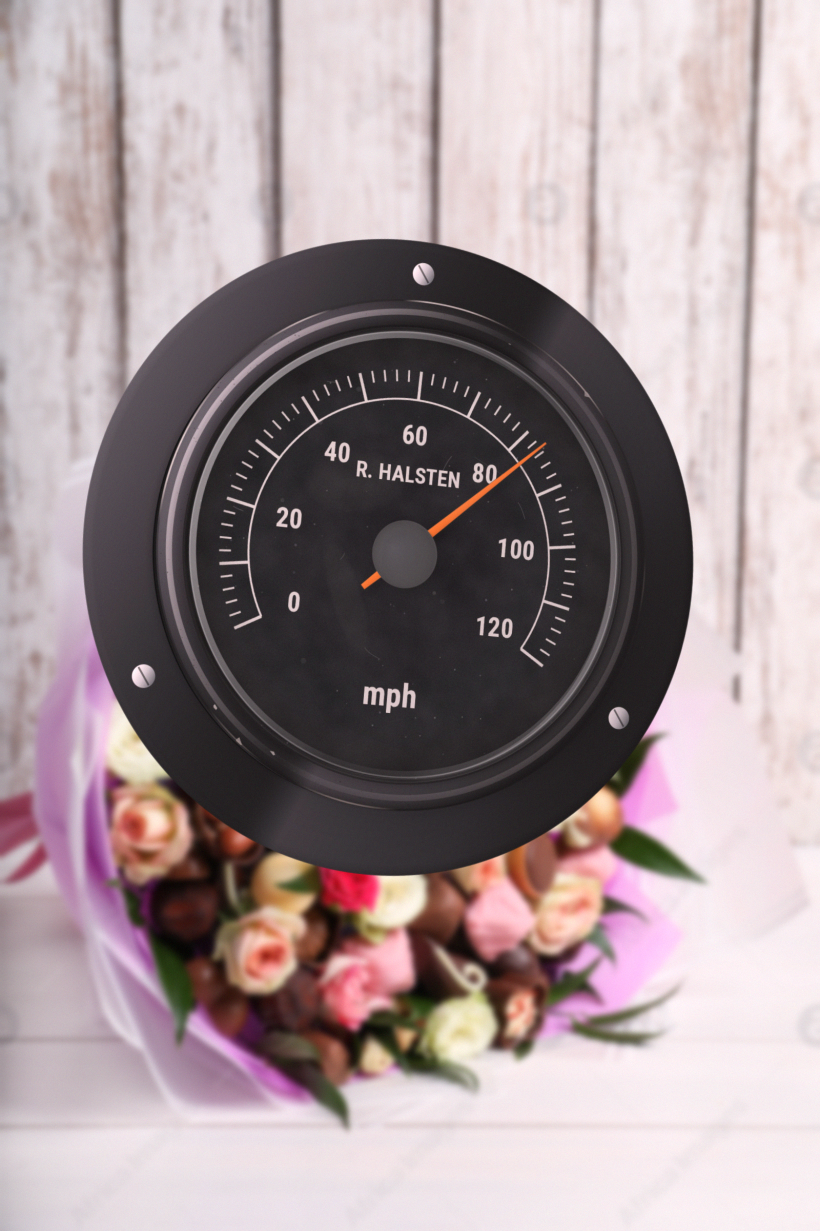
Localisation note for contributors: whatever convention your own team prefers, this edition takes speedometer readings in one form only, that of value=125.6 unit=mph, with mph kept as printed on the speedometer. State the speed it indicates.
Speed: value=83 unit=mph
